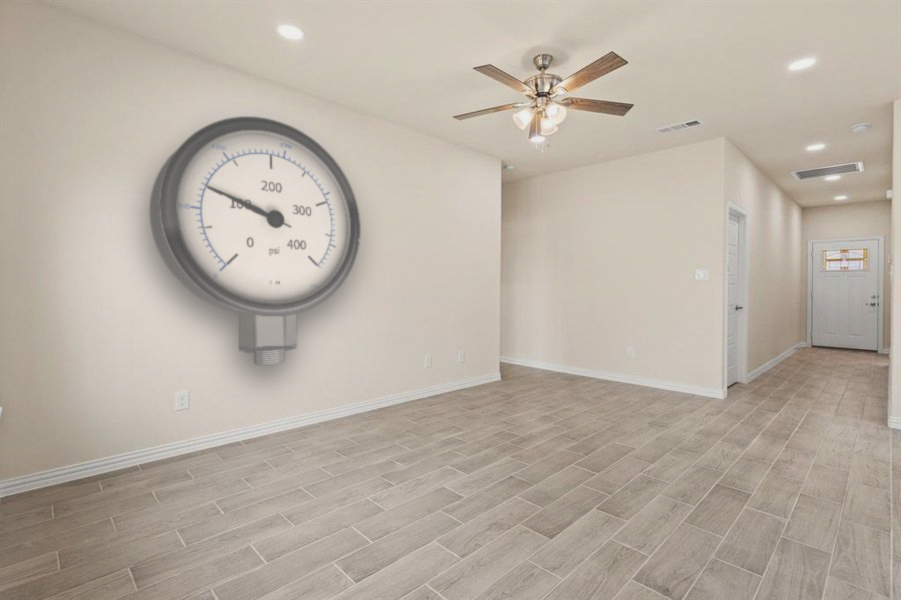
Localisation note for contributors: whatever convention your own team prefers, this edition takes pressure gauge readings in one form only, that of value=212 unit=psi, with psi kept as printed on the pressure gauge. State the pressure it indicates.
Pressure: value=100 unit=psi
